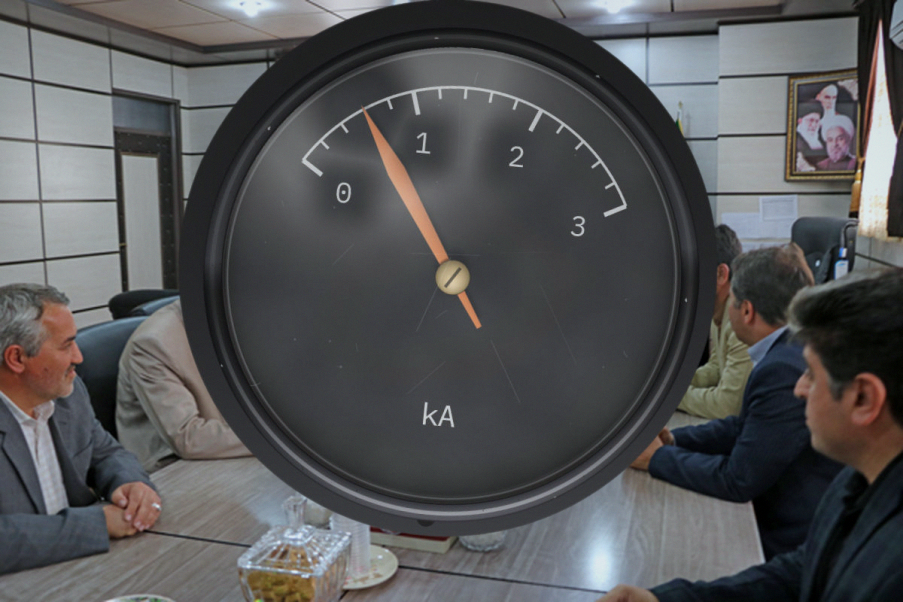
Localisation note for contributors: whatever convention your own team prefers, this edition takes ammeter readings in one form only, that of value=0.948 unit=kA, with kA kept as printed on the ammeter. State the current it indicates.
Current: value=0.6 unit=kA
